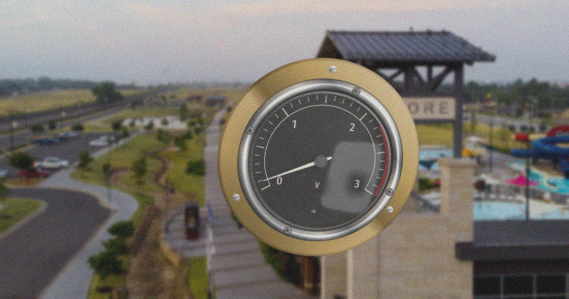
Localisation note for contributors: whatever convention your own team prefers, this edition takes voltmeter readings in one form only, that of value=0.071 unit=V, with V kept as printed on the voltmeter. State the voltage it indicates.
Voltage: value=0.1 unit=V
